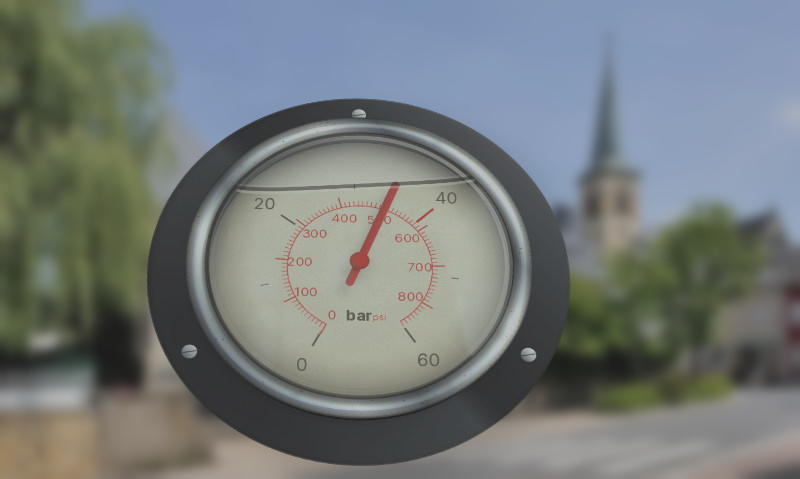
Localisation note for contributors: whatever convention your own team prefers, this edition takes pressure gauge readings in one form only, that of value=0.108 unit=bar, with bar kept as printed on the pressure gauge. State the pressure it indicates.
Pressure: value=35 unit=bar
